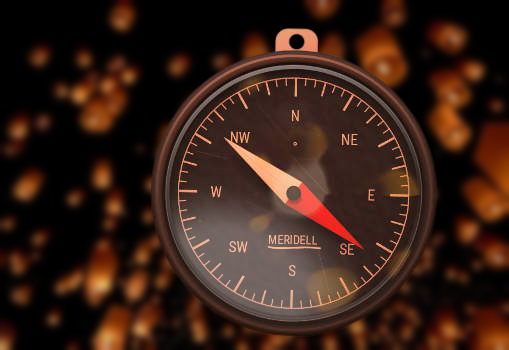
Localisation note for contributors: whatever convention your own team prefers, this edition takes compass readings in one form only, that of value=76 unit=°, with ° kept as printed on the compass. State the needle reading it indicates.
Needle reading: value=127.5 unit=°
